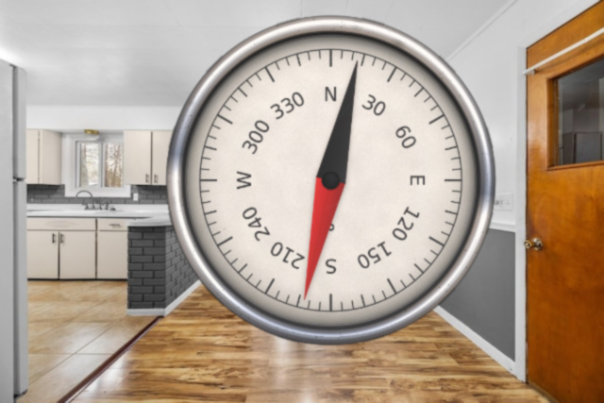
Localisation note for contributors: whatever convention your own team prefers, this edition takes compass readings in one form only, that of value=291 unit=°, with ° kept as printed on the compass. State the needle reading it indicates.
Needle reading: value=192.5 unit=°
